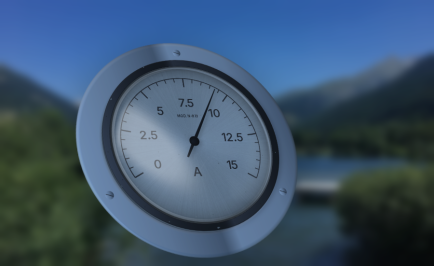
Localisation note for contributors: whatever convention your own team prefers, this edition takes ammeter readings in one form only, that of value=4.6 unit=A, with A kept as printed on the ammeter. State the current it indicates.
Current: value=9.25 unit=A
